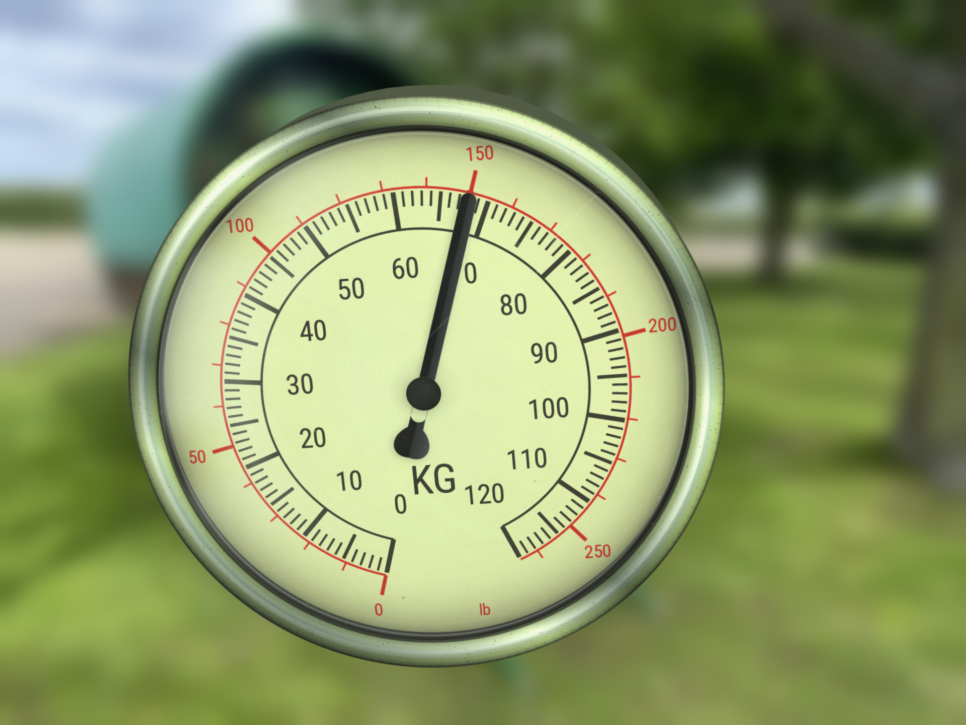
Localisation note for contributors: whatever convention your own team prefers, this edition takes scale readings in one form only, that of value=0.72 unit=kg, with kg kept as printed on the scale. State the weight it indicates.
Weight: value=68 unit=kg
